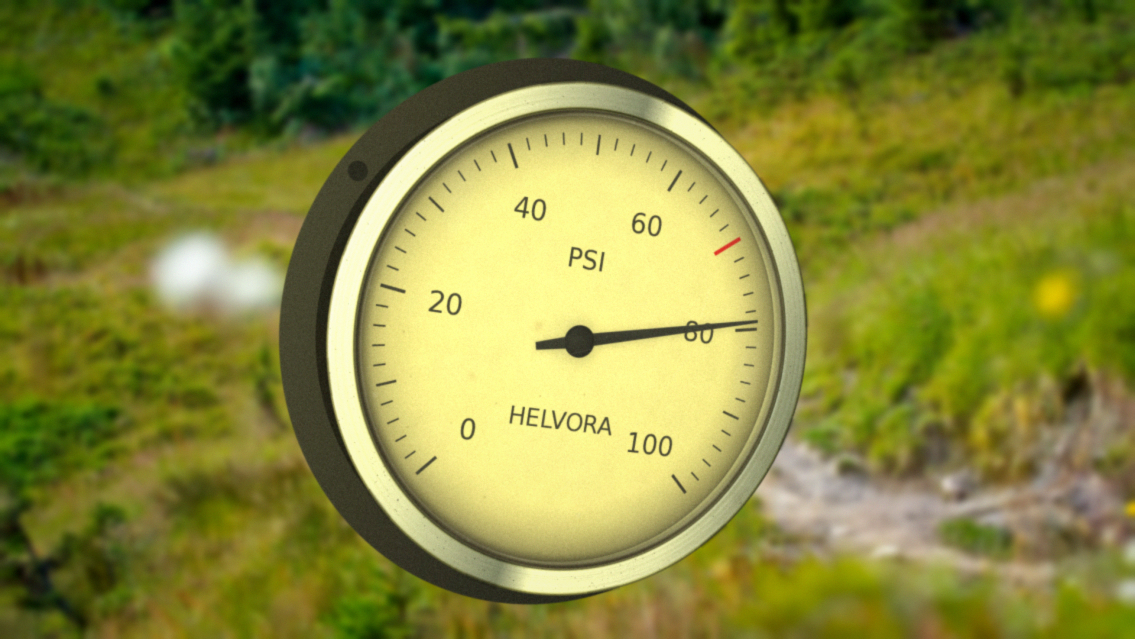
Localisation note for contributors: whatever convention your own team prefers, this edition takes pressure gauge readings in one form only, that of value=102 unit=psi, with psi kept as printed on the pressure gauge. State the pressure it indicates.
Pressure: value=79 unit=psi
